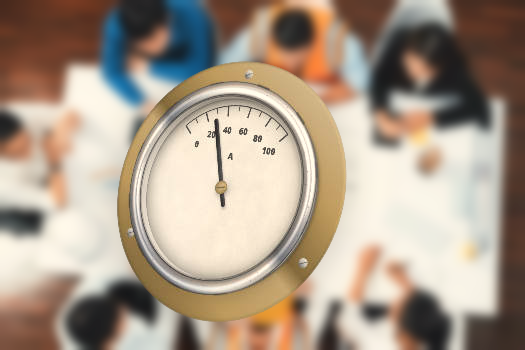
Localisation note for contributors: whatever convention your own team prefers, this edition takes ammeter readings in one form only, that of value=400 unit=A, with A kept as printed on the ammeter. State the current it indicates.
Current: value=30 unit=A
